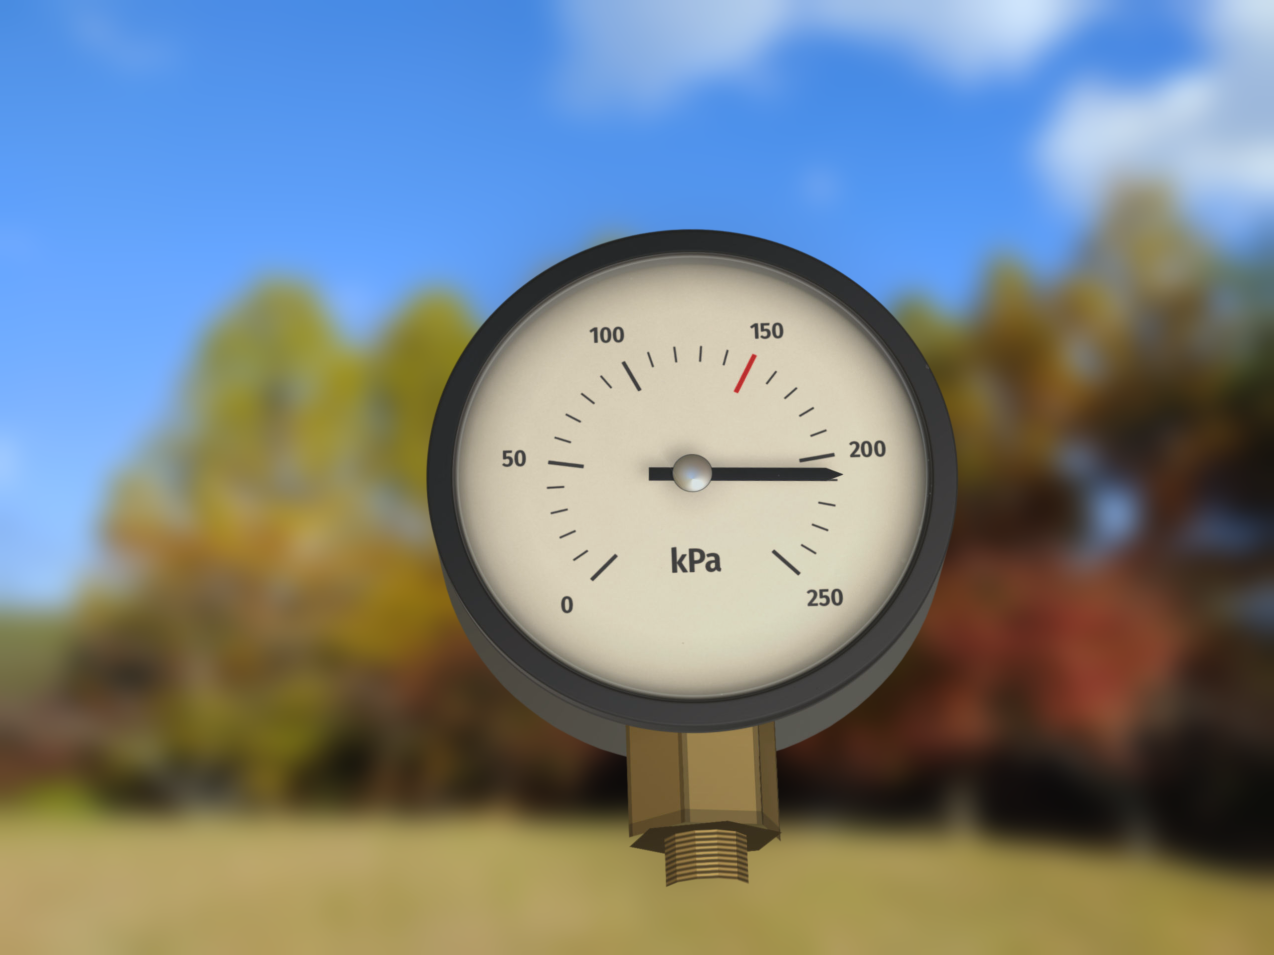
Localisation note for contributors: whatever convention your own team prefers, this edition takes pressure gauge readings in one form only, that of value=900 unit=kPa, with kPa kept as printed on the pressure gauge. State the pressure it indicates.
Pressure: value=210 unit=kPa
